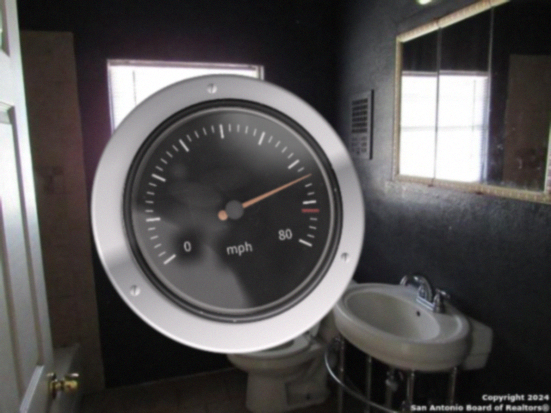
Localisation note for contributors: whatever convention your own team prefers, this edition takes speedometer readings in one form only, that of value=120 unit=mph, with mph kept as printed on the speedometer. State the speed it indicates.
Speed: value=64 unit=mph
